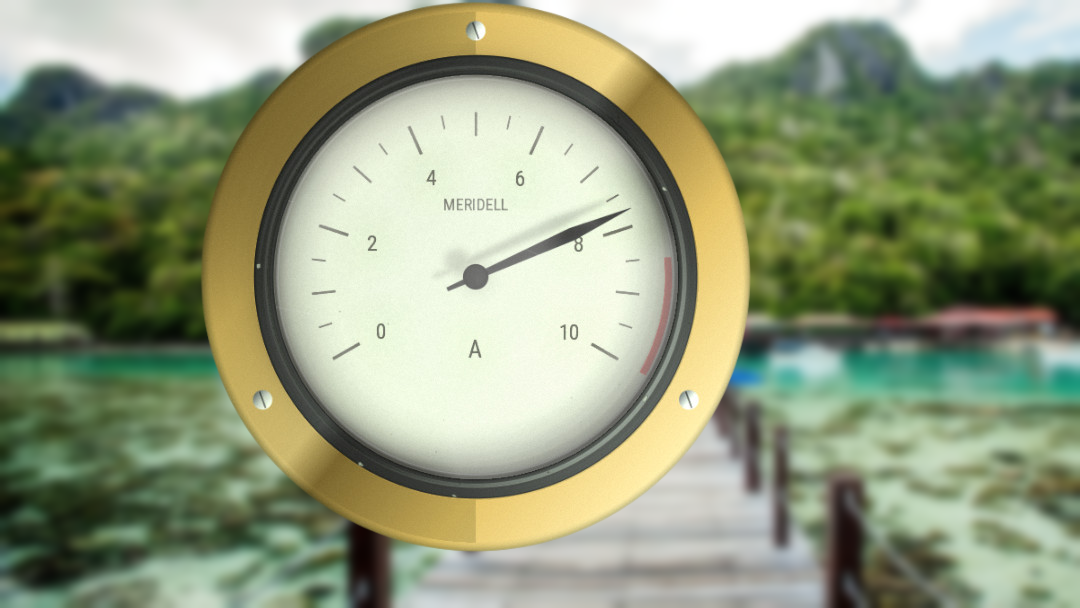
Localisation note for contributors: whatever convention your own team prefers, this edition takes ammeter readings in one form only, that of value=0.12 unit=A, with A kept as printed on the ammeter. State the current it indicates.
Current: value=7.75 unit=A
